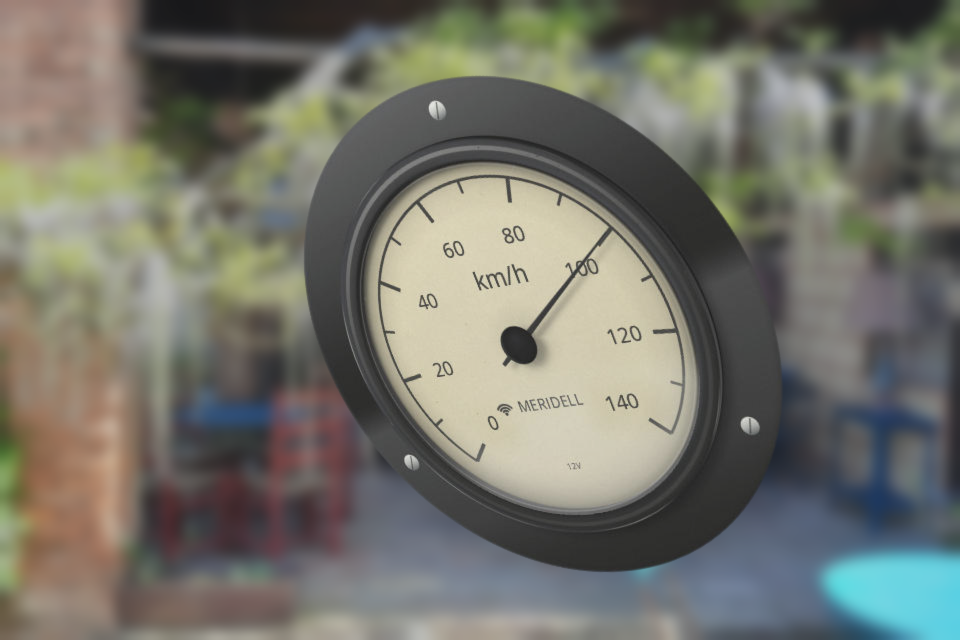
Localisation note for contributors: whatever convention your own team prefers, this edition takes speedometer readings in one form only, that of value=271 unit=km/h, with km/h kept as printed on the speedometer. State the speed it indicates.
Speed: value=100 unit=km/h
